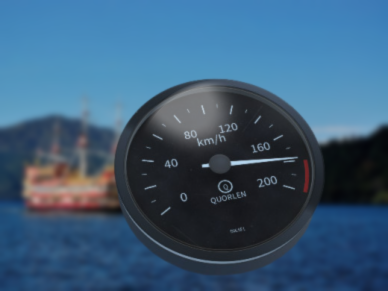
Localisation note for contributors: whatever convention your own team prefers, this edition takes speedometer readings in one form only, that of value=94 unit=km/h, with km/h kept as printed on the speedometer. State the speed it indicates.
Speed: value=180 unit=km/h
